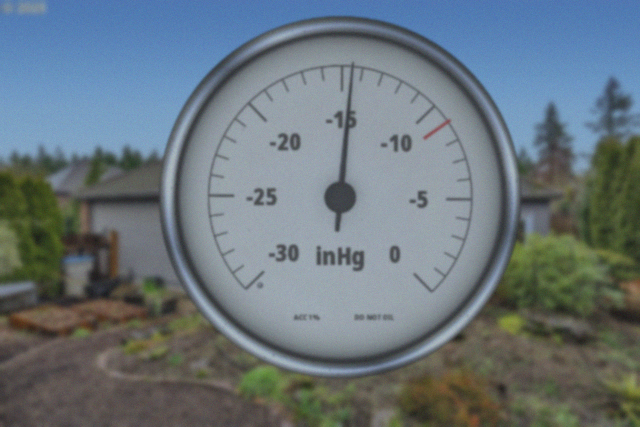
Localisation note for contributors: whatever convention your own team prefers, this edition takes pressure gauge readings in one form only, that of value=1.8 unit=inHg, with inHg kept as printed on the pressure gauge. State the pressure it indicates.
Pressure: value=-14.5 unit=inHg
